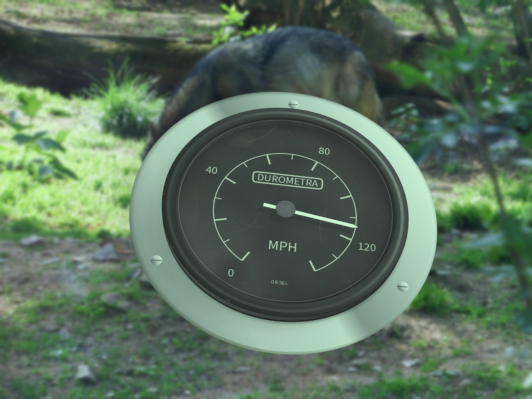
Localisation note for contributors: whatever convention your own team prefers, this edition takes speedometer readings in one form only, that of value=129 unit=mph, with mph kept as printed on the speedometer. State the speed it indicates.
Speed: value=115 unit=mph
